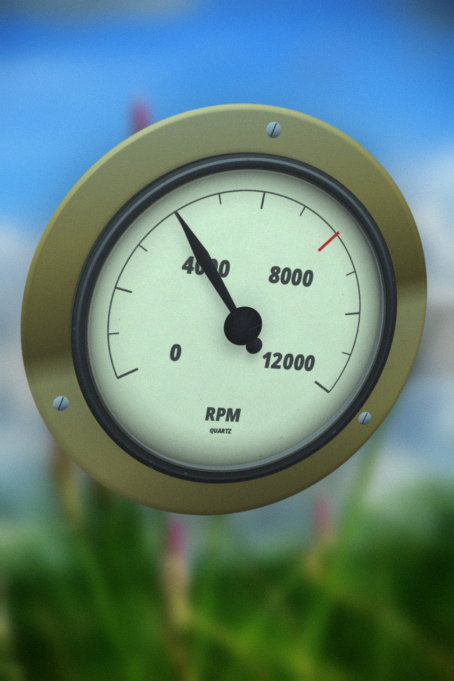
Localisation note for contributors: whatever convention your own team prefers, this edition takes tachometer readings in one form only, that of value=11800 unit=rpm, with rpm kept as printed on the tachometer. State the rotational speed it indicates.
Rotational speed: value=4000 unit=rpm
